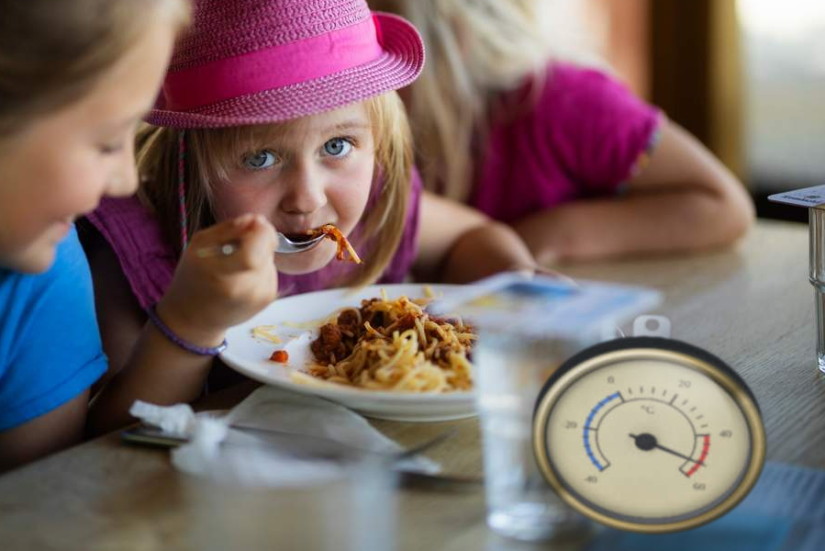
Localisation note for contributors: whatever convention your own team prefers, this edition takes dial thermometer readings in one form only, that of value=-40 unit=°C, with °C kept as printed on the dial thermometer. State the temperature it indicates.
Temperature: value=52 unit=°C
